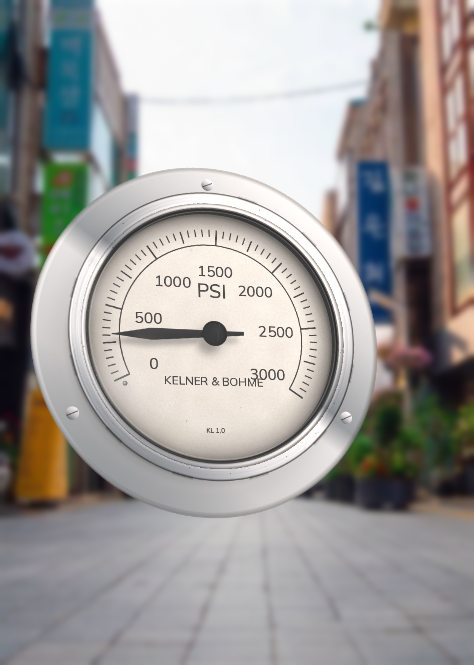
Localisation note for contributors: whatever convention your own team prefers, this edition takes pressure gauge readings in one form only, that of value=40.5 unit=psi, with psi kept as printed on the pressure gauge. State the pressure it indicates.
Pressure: value=300 unit=psi
